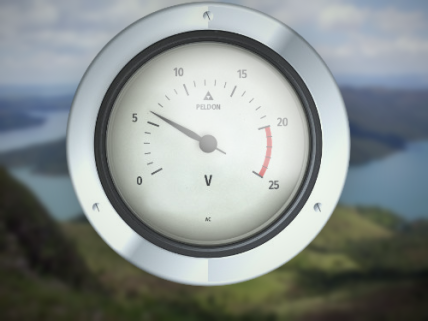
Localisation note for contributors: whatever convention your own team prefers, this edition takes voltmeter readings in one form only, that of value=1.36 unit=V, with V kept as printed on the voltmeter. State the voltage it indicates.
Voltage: value=6 unit=V
